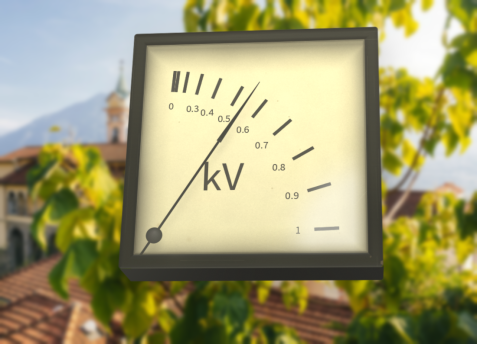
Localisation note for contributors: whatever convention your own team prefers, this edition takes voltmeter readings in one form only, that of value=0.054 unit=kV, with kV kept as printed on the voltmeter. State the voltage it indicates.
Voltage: value=0.55 unit=kV
